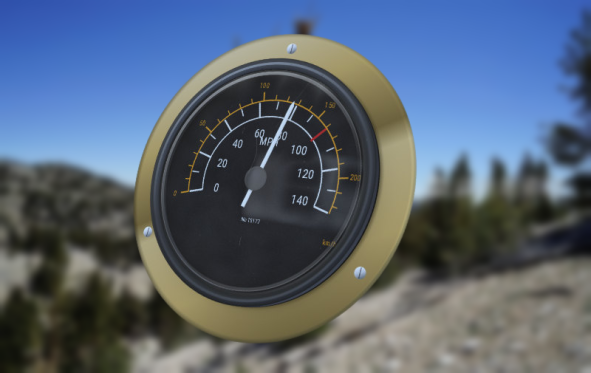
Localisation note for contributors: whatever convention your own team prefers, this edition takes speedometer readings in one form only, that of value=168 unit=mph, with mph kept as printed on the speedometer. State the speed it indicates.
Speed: value=80 unit=mph
